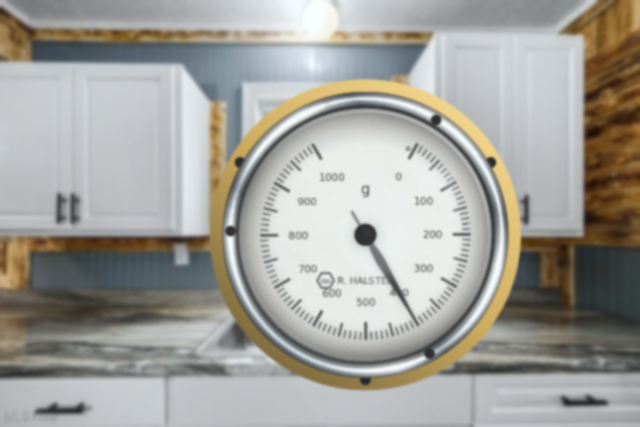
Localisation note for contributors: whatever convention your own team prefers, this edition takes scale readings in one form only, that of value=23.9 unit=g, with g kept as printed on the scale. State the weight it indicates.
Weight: value=400 unit=g
